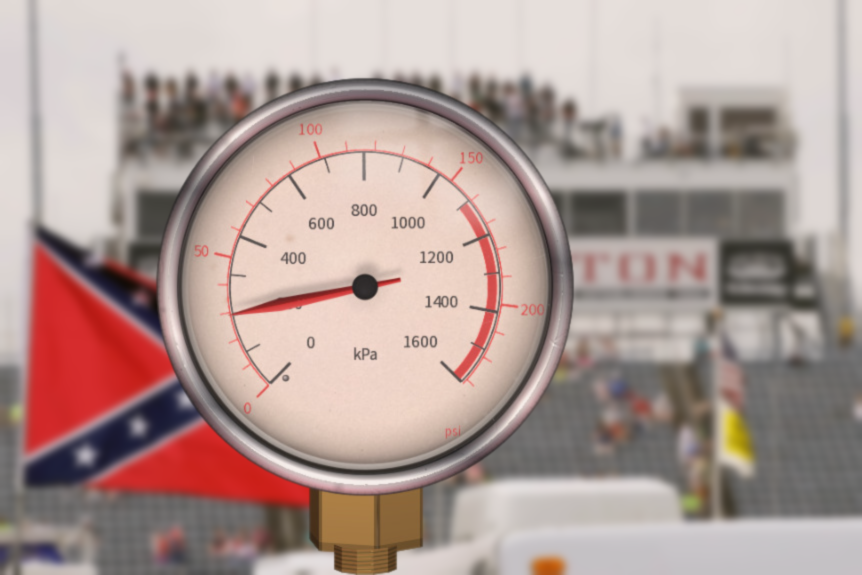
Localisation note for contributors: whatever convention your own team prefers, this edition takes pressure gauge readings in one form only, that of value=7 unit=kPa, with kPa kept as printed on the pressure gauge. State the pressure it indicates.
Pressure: value=200 unit=kPa
